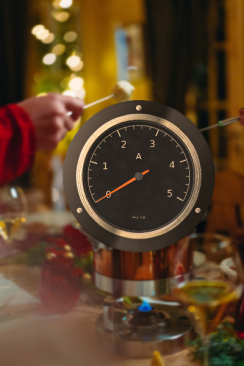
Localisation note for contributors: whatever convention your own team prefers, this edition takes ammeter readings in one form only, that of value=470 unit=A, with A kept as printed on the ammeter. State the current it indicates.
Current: value=0 unit=A
